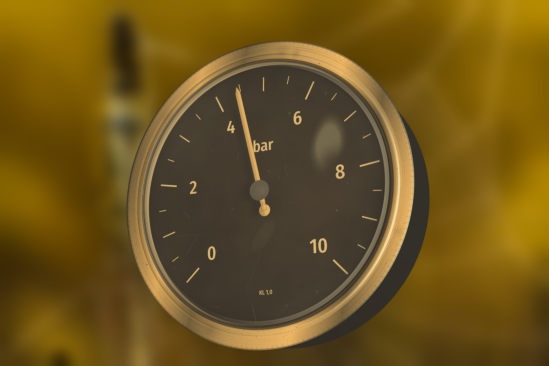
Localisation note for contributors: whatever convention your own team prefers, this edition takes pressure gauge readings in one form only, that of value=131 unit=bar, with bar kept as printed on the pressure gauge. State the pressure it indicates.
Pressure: value=4.5 unit=bar
